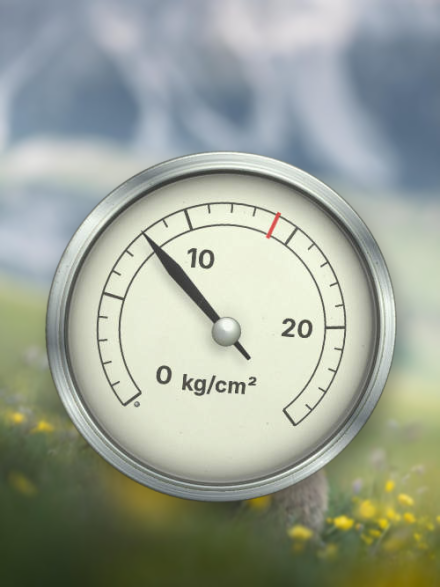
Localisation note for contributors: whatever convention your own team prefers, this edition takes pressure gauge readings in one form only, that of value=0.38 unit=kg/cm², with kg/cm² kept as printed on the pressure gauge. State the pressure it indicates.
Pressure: value=8 unit=kg/cm²
